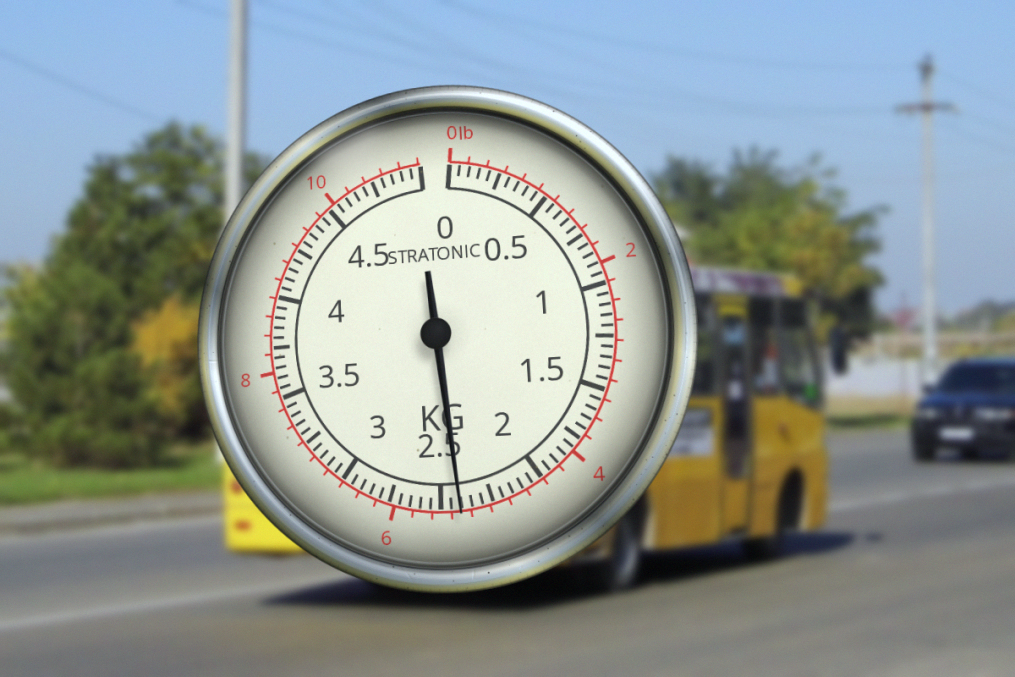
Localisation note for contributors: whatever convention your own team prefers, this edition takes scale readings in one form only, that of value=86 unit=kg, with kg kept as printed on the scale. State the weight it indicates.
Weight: value=2.4 unit=kg
